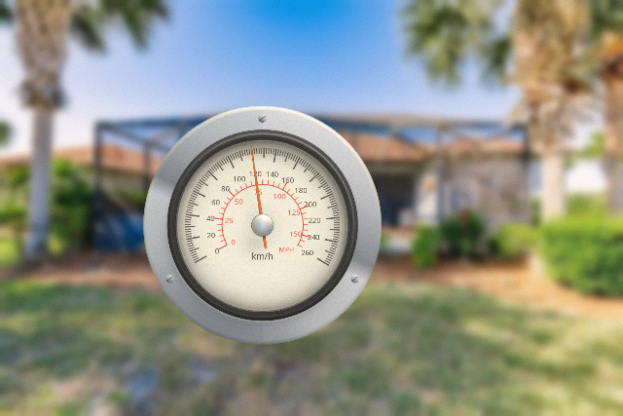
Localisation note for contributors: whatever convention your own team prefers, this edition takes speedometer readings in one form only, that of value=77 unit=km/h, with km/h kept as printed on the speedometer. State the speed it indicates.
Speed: value=120 unit=km/h
